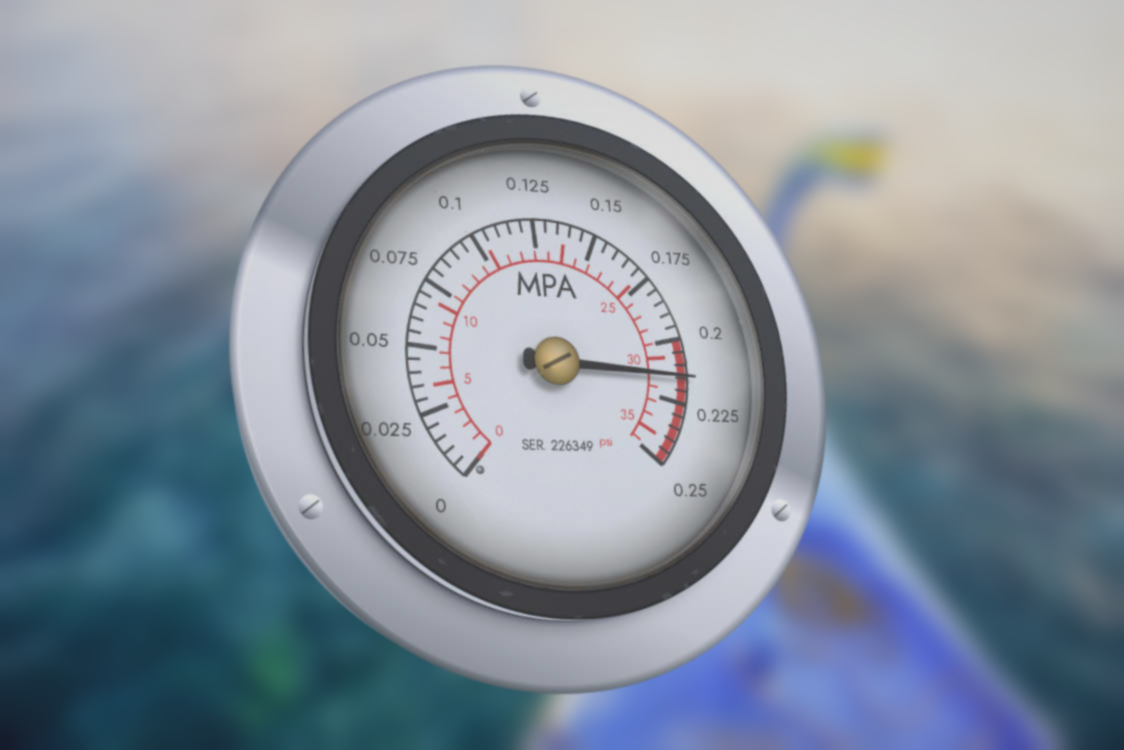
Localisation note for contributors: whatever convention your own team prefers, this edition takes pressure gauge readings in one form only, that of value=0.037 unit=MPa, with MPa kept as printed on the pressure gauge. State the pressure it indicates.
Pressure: value=0.215 unit=MPa
